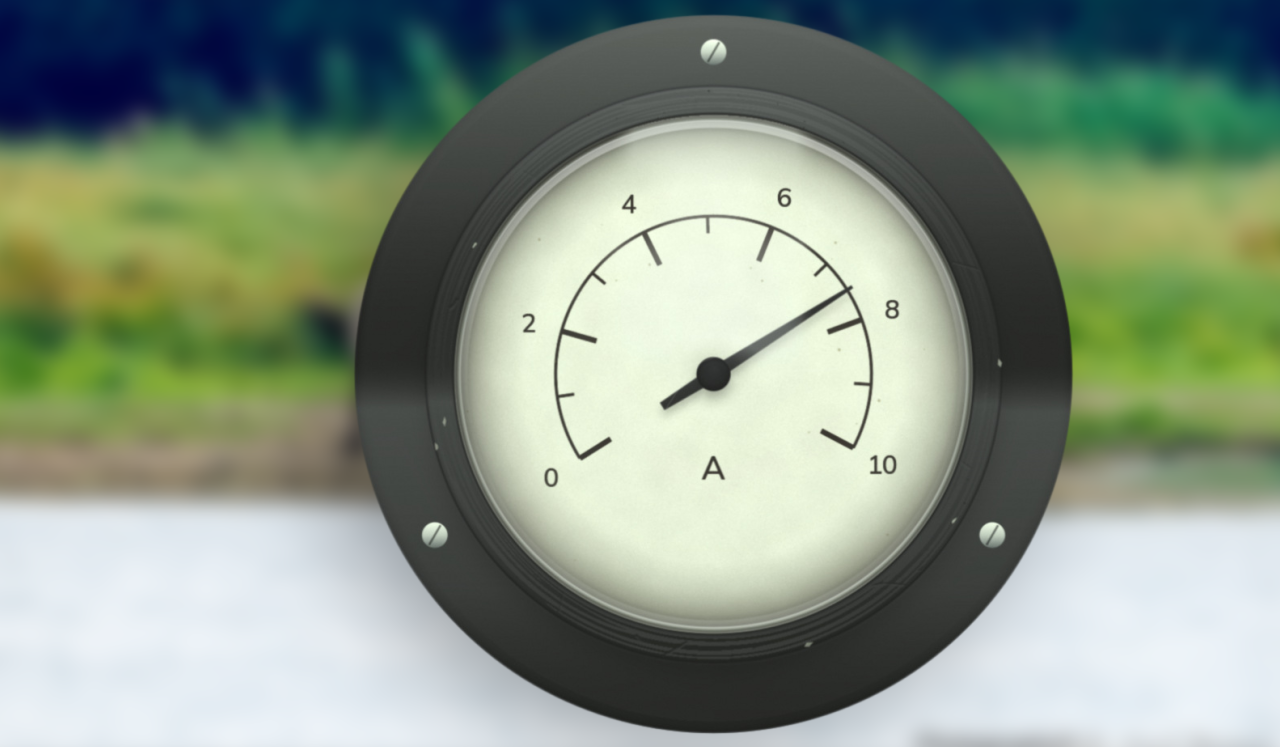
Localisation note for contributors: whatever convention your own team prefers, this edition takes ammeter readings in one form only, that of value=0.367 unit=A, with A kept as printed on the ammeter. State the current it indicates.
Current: value=7.5 unit=A
